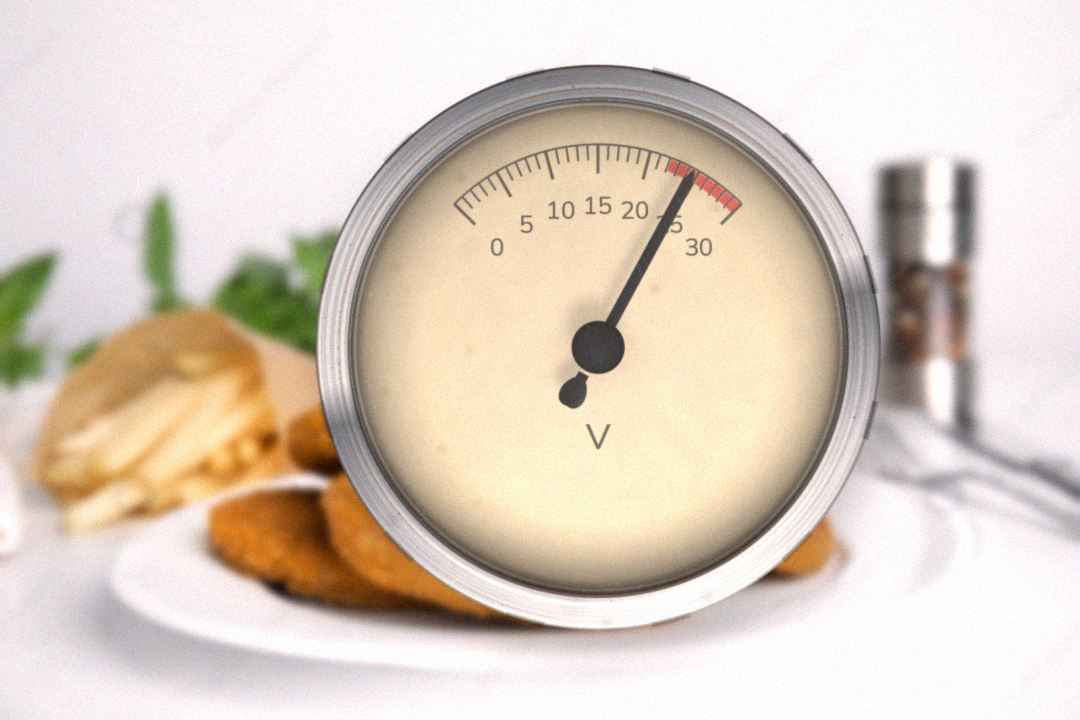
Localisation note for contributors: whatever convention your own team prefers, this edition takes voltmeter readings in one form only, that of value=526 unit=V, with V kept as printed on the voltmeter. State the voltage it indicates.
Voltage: value=24.5 unit=V
